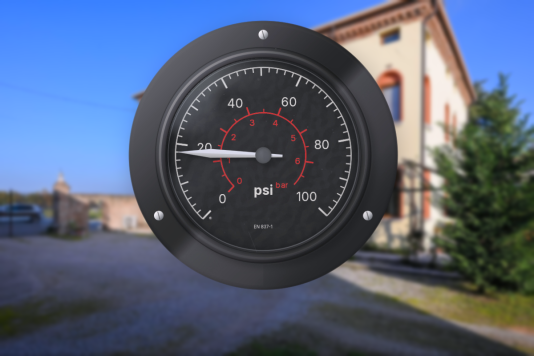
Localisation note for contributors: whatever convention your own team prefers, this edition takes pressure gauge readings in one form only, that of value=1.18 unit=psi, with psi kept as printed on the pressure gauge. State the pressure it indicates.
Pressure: value=18 unit=psi
